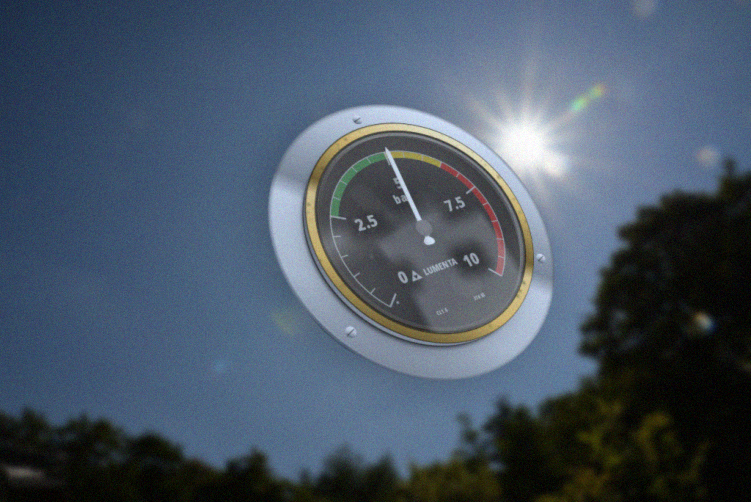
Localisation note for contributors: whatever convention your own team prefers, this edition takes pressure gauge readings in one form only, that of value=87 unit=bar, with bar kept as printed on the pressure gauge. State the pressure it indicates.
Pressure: value=5 unit=bar
